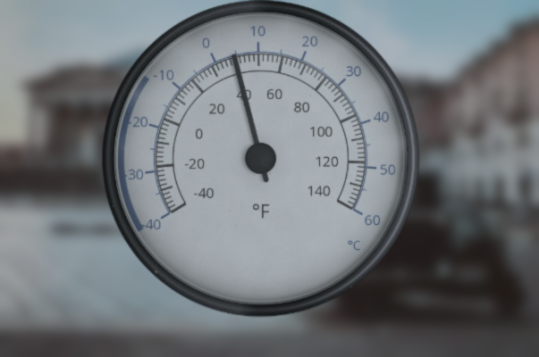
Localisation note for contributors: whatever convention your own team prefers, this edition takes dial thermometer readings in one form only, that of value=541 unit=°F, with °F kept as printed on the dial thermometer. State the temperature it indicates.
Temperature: value=40 unit=°F
